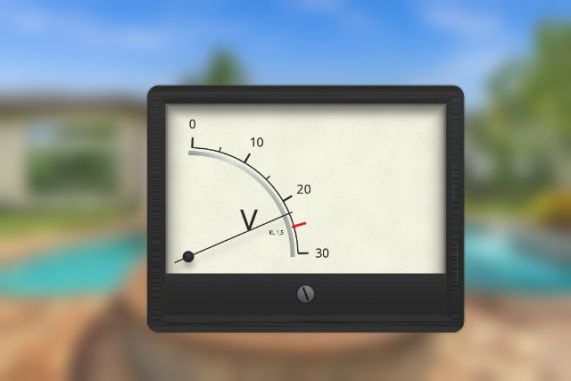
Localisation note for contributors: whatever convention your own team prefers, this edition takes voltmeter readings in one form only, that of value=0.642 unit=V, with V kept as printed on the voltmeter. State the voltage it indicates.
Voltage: value=22.5 unit=V
